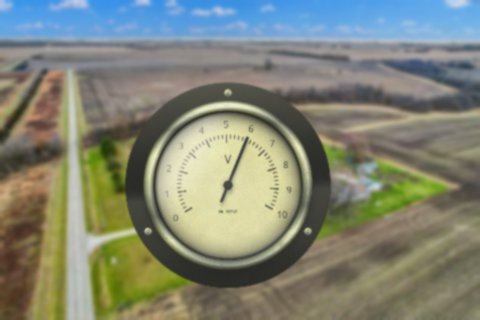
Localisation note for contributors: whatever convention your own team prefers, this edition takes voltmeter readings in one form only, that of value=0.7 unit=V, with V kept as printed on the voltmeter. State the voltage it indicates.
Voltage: value=6 unit=V
